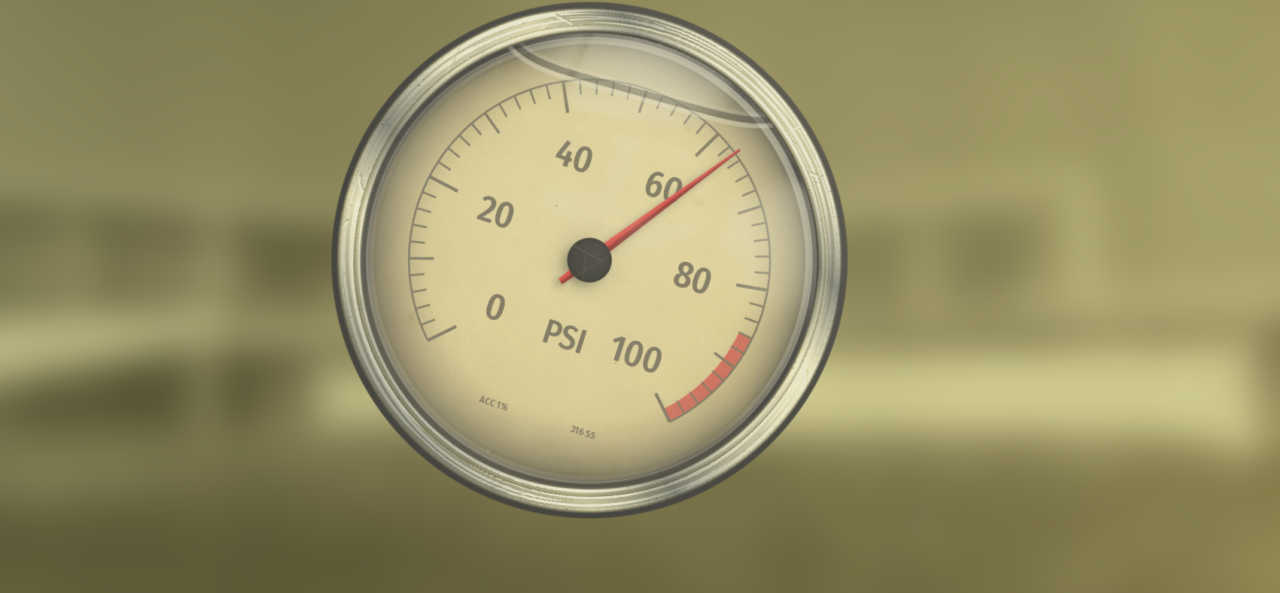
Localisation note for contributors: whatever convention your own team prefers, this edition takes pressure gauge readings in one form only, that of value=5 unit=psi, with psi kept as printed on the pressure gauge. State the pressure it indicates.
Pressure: value=63 unit=psi
